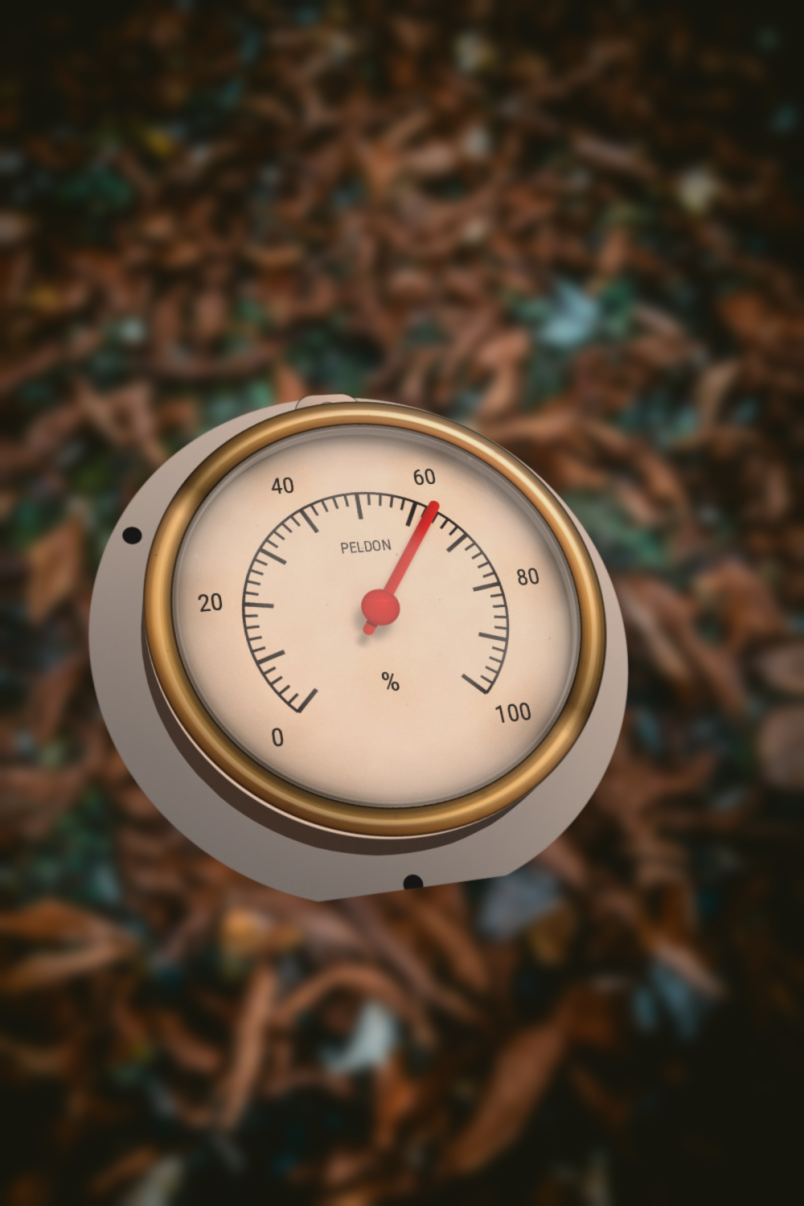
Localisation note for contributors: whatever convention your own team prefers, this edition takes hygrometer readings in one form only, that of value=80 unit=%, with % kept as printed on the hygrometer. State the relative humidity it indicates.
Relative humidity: value=63 unit=%
